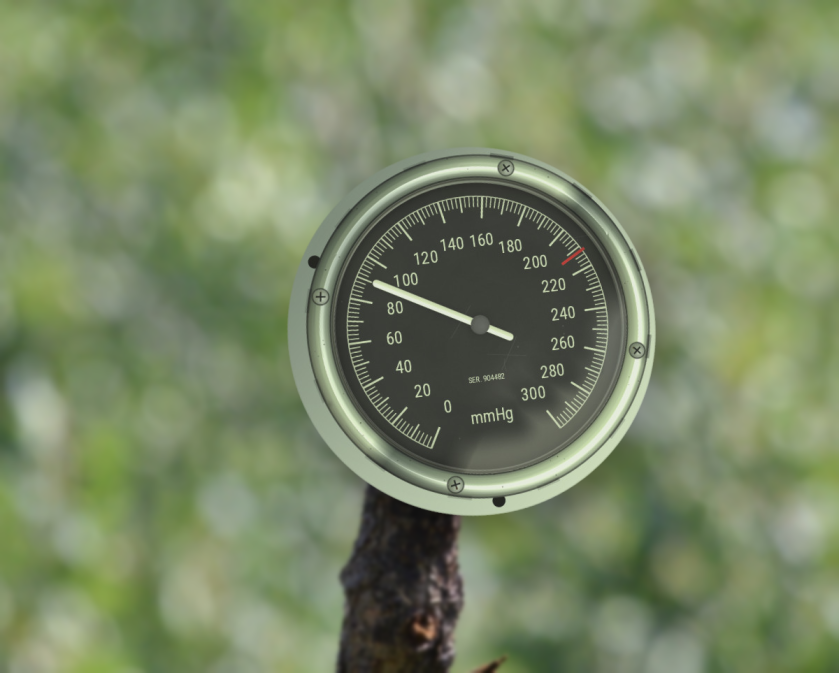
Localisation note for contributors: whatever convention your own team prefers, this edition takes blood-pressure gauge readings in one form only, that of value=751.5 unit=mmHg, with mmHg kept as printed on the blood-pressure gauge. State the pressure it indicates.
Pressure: value=90 unit=mmHg
